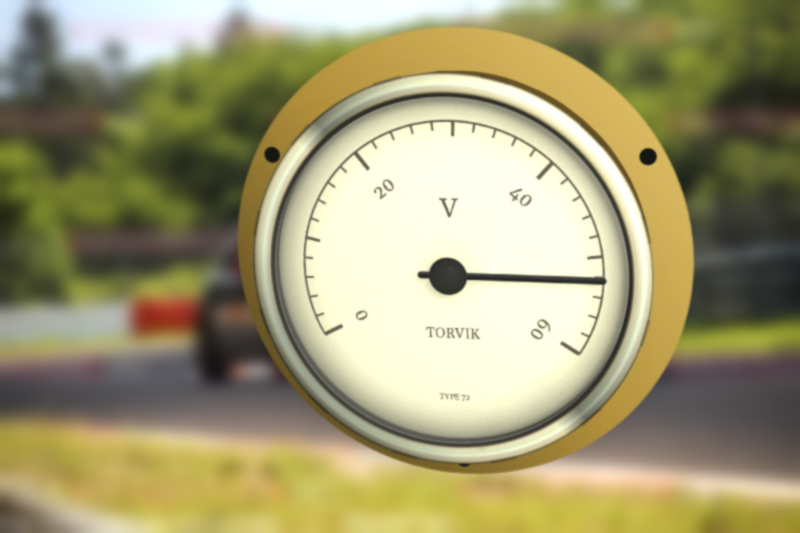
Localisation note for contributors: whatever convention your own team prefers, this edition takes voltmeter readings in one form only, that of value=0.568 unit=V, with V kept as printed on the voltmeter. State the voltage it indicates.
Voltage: value=52 unit=V
